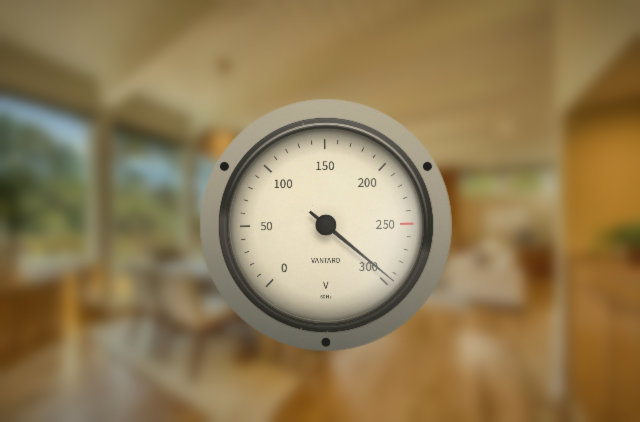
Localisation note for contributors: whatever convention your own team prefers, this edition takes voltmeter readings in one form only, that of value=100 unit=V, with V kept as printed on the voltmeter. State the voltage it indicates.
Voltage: value=295 unit=V
